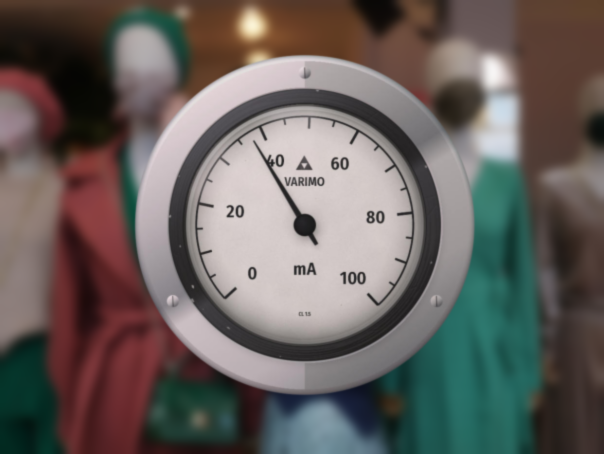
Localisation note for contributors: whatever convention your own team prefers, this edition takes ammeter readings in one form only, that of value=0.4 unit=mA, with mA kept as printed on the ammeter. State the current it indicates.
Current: value=37.5 unit=mA
